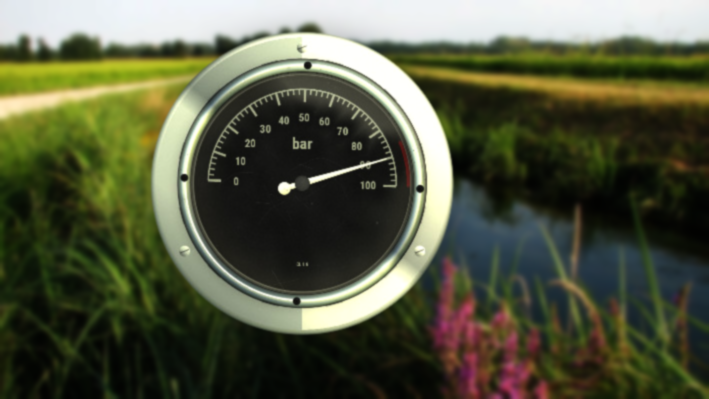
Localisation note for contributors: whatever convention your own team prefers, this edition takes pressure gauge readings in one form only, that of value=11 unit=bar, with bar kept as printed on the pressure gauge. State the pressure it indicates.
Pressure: value=90 unit=bar
